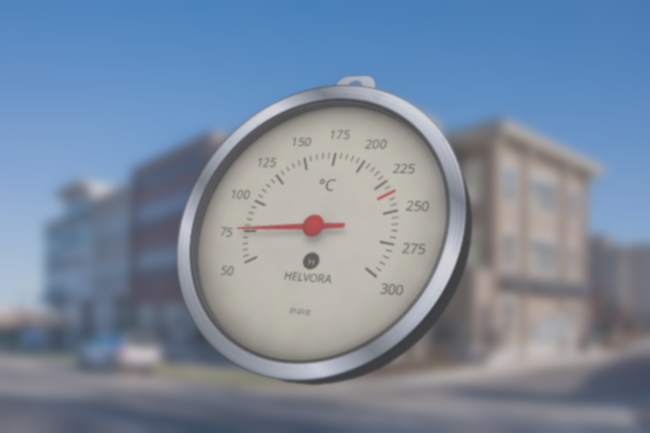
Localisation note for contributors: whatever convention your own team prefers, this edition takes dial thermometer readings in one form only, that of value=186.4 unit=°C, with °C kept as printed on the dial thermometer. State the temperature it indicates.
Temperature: value=75 unit=°C
